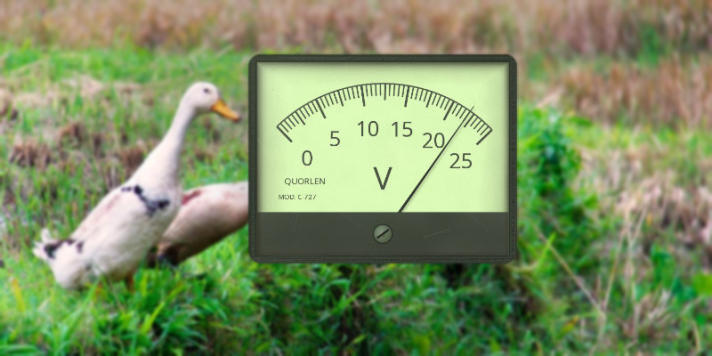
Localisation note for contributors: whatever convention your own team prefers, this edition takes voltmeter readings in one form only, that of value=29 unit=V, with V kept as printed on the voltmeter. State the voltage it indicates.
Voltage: value=22 unit=V
